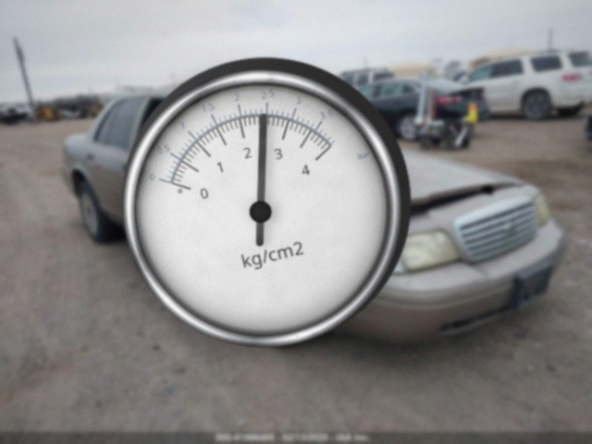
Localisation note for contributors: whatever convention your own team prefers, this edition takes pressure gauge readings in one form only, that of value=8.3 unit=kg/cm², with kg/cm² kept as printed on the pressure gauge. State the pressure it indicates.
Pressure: value=2.5 unit=kg/cm²
